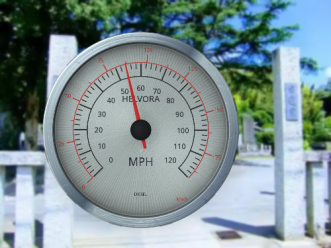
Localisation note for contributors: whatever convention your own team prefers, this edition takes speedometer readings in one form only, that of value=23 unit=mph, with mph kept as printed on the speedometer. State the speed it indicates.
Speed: value=54 unit=mph
